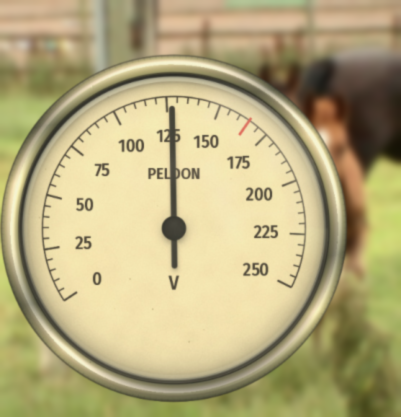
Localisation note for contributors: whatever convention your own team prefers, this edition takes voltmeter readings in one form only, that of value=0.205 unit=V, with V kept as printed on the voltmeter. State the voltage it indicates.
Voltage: value=127.5 unit=V
